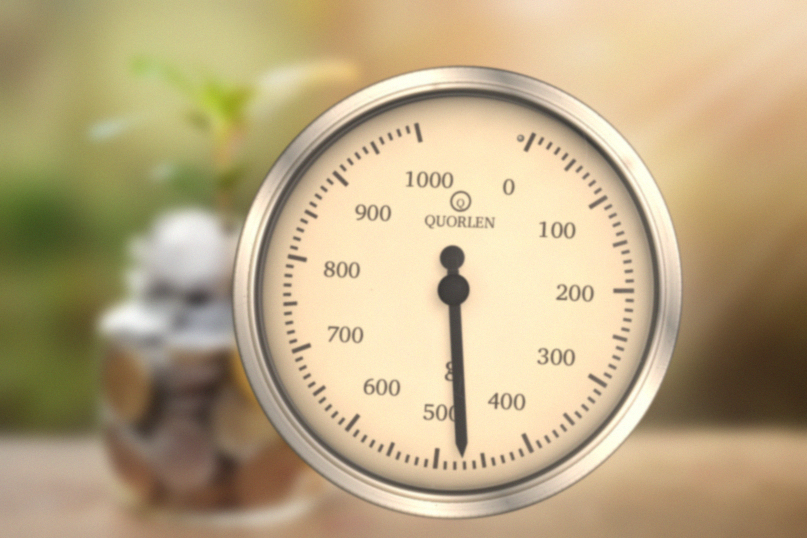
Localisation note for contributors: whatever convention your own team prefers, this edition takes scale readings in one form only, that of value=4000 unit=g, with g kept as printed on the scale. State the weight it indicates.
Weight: value=470 unit=g
